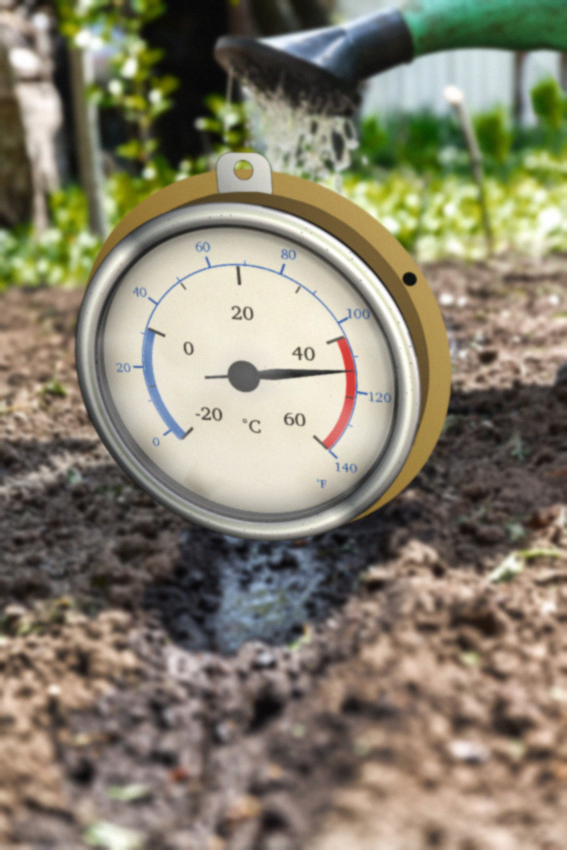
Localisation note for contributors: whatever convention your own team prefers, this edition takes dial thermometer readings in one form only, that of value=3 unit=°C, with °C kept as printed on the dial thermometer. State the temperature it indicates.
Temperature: value=45 unit=°C
